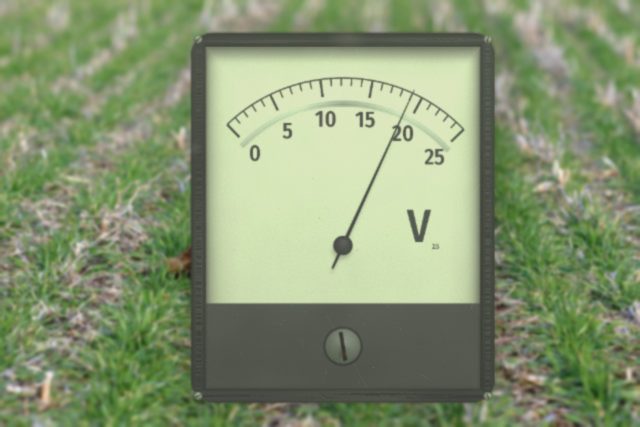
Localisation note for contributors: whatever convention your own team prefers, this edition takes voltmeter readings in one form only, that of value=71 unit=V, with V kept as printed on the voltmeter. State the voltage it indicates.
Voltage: value=19 unit=V
